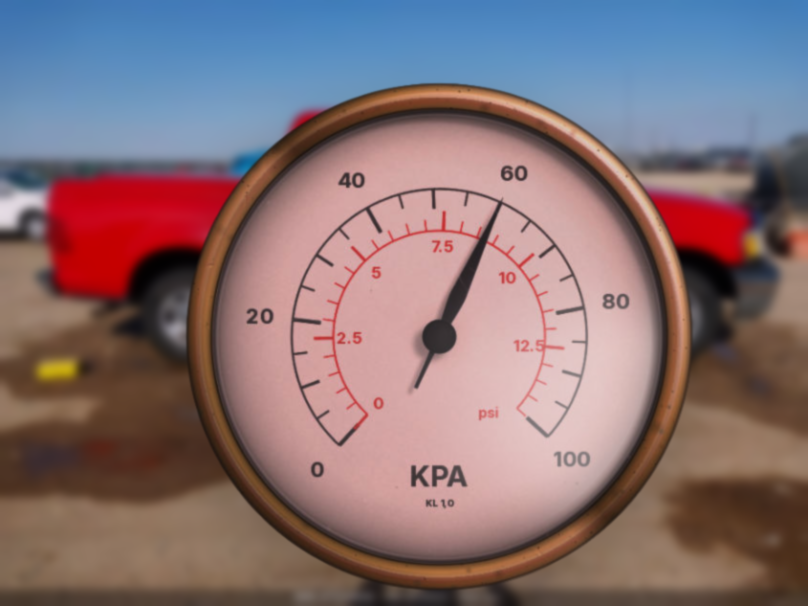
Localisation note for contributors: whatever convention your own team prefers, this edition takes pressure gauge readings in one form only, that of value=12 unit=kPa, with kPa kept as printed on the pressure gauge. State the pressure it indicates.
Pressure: value=60 unit=kPa
